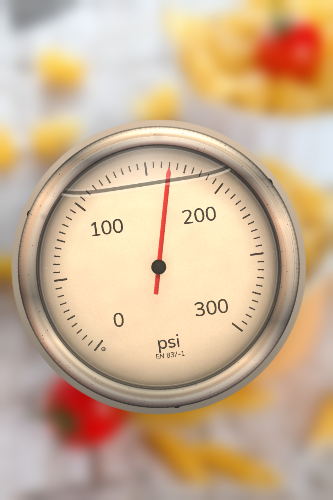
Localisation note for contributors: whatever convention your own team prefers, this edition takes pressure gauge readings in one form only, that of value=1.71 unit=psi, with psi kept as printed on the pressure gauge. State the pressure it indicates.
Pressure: value=165 unit=psi
